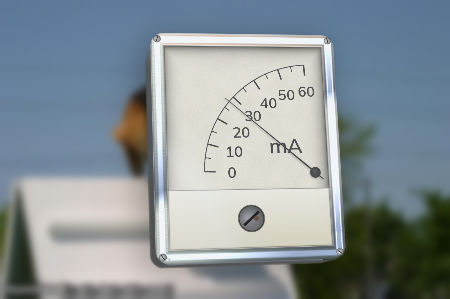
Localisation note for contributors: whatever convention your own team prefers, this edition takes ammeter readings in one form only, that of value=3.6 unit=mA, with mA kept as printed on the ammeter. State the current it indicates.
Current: value=27.5 unit=mA
